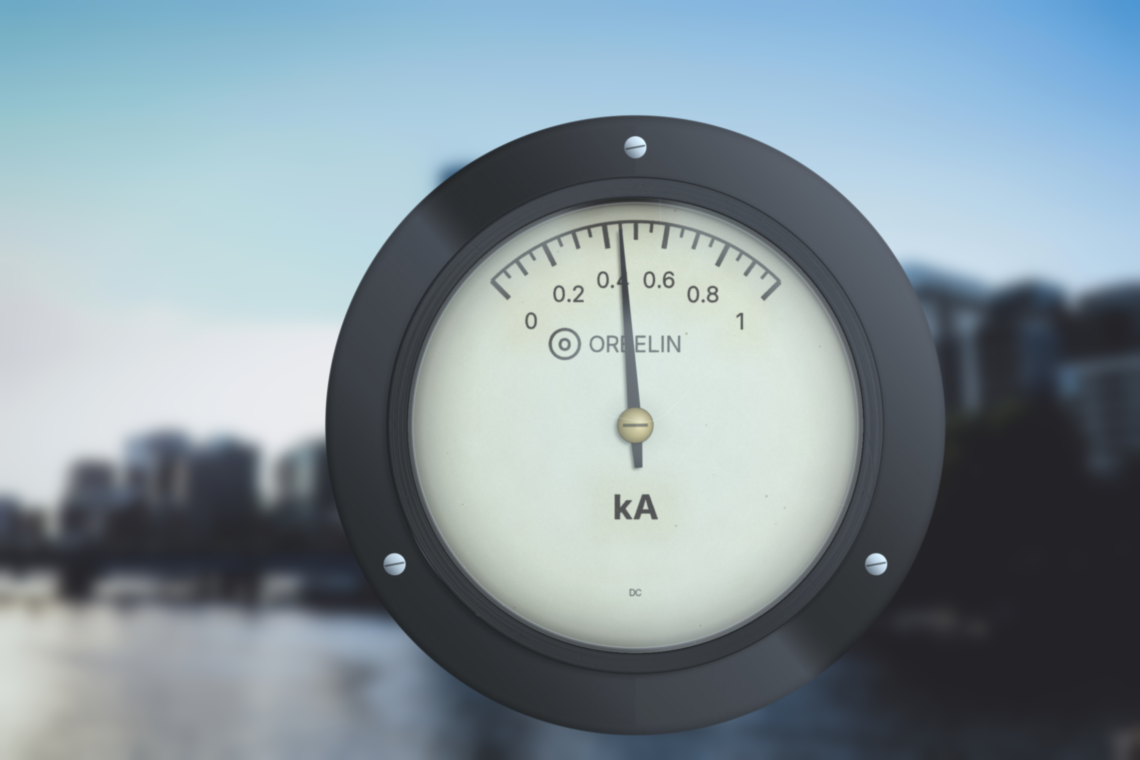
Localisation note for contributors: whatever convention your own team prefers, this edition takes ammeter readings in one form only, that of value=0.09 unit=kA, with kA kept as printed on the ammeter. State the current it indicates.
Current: value=0.45 unit=kA
